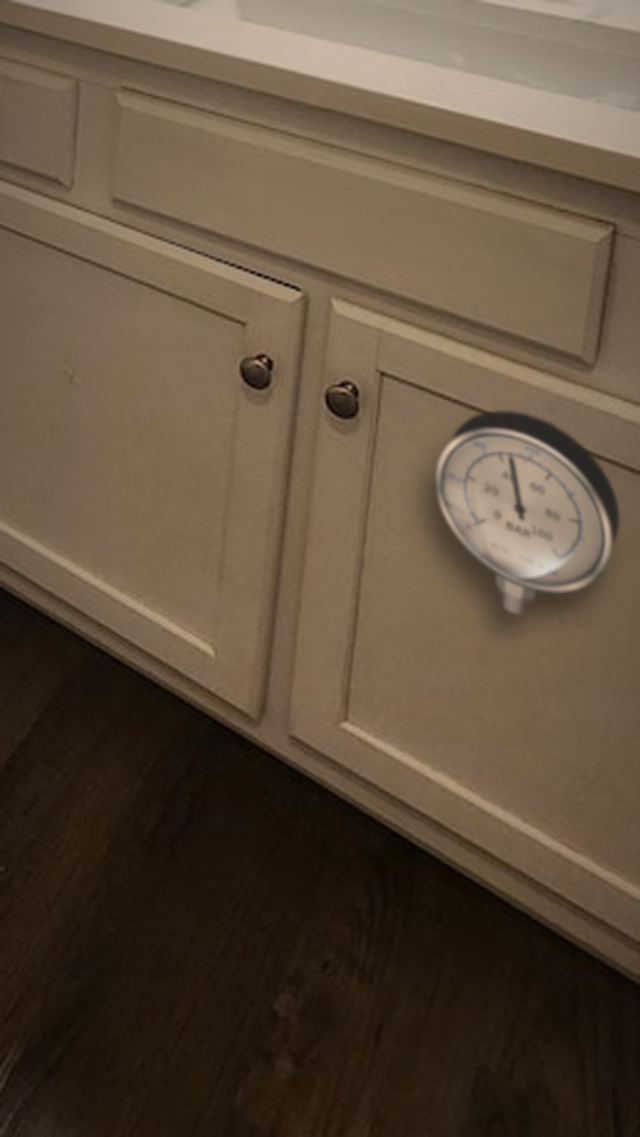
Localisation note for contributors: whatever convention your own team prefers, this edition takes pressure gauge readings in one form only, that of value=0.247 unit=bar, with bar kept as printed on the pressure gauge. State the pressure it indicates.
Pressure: value=45 unit=bar
